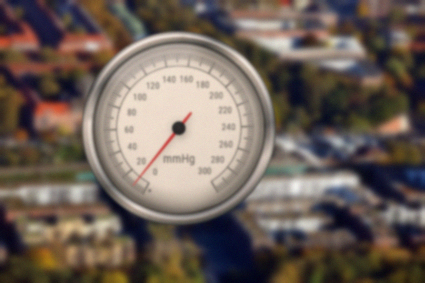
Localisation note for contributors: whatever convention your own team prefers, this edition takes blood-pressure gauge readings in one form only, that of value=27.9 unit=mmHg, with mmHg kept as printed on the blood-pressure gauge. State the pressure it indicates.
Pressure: value=10 unit=mmHg
